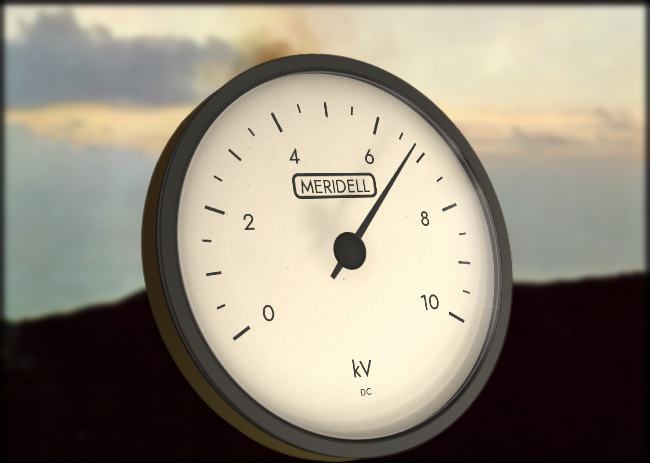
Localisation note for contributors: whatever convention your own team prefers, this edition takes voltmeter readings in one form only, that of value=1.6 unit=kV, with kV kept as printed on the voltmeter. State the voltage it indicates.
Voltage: value=6.75 unit=kV
